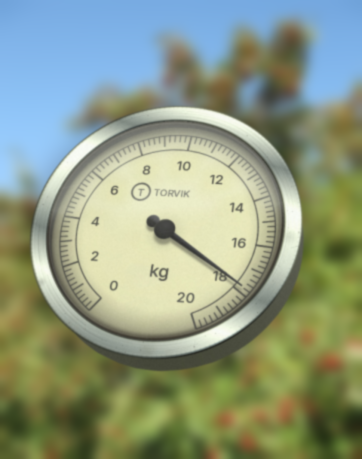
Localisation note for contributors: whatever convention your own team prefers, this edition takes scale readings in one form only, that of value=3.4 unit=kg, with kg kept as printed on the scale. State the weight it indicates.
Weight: value=17.8 unit=kg
